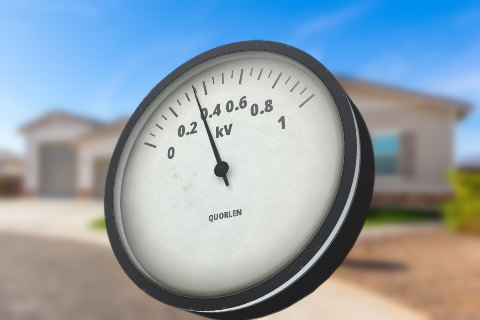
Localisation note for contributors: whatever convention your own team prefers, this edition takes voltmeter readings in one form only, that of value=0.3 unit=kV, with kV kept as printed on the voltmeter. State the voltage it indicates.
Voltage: value=0.35 unit=kV
